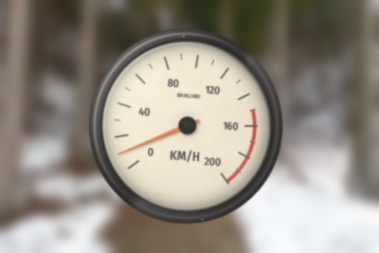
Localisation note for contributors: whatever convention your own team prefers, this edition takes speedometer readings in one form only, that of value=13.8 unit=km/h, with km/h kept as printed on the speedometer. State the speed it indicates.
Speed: value=10 unit=km/h
